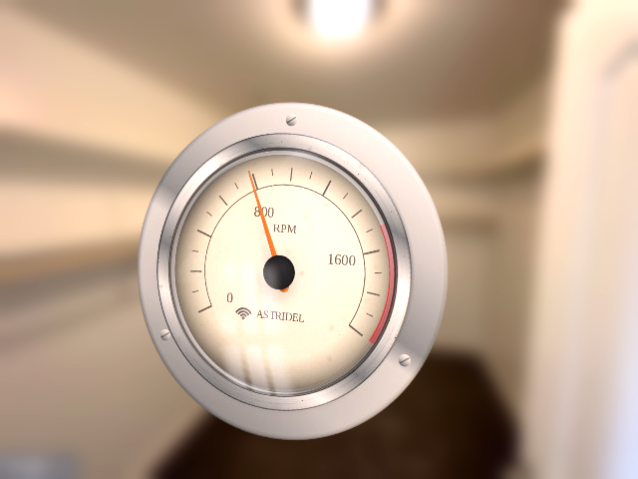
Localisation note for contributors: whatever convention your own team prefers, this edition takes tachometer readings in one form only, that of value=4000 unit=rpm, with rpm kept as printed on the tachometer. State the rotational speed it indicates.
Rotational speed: value=800 unit=rpm
